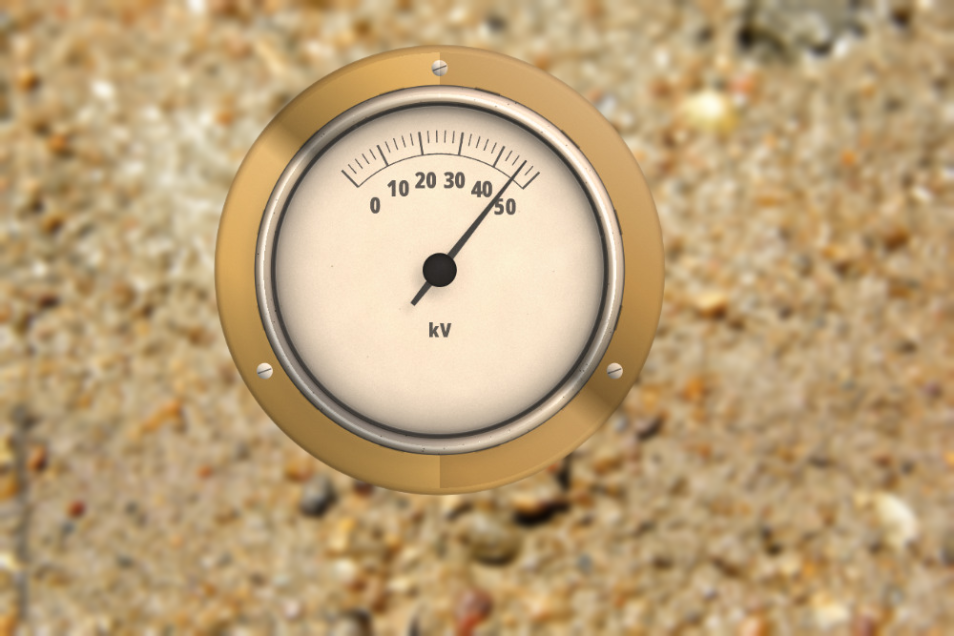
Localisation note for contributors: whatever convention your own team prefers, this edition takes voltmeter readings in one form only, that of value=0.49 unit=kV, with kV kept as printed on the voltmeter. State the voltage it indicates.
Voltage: value=46 unit=kV
